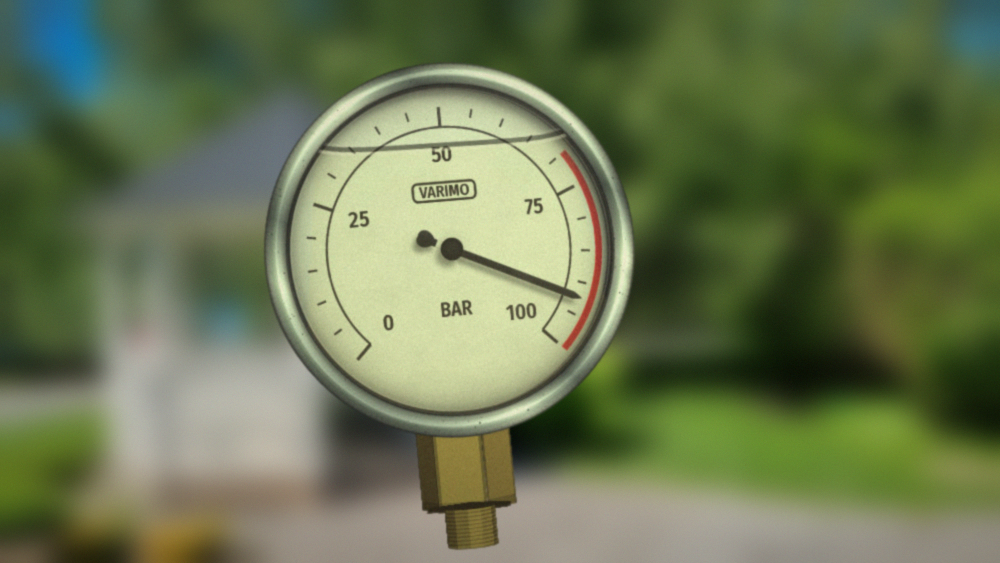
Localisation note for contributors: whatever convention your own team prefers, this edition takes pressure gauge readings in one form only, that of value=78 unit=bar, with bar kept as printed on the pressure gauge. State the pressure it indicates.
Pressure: value=92.5 unit=bar
